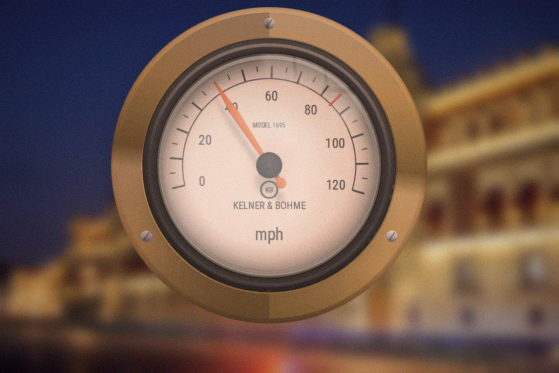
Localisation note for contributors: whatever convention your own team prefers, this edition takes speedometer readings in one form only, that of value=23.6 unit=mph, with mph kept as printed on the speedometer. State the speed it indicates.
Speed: value=40 unit=mph
